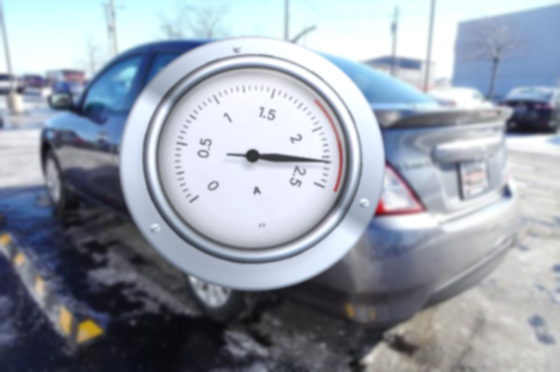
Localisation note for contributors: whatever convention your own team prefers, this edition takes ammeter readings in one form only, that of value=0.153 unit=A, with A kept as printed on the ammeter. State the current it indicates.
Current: value=2.3 unit=A
